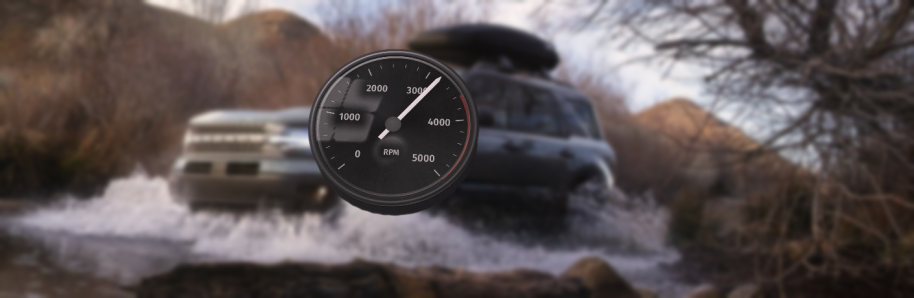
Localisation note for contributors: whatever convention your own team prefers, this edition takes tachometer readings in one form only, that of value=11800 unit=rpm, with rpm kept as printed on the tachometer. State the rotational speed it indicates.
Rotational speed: value=3200 unit=rpm
